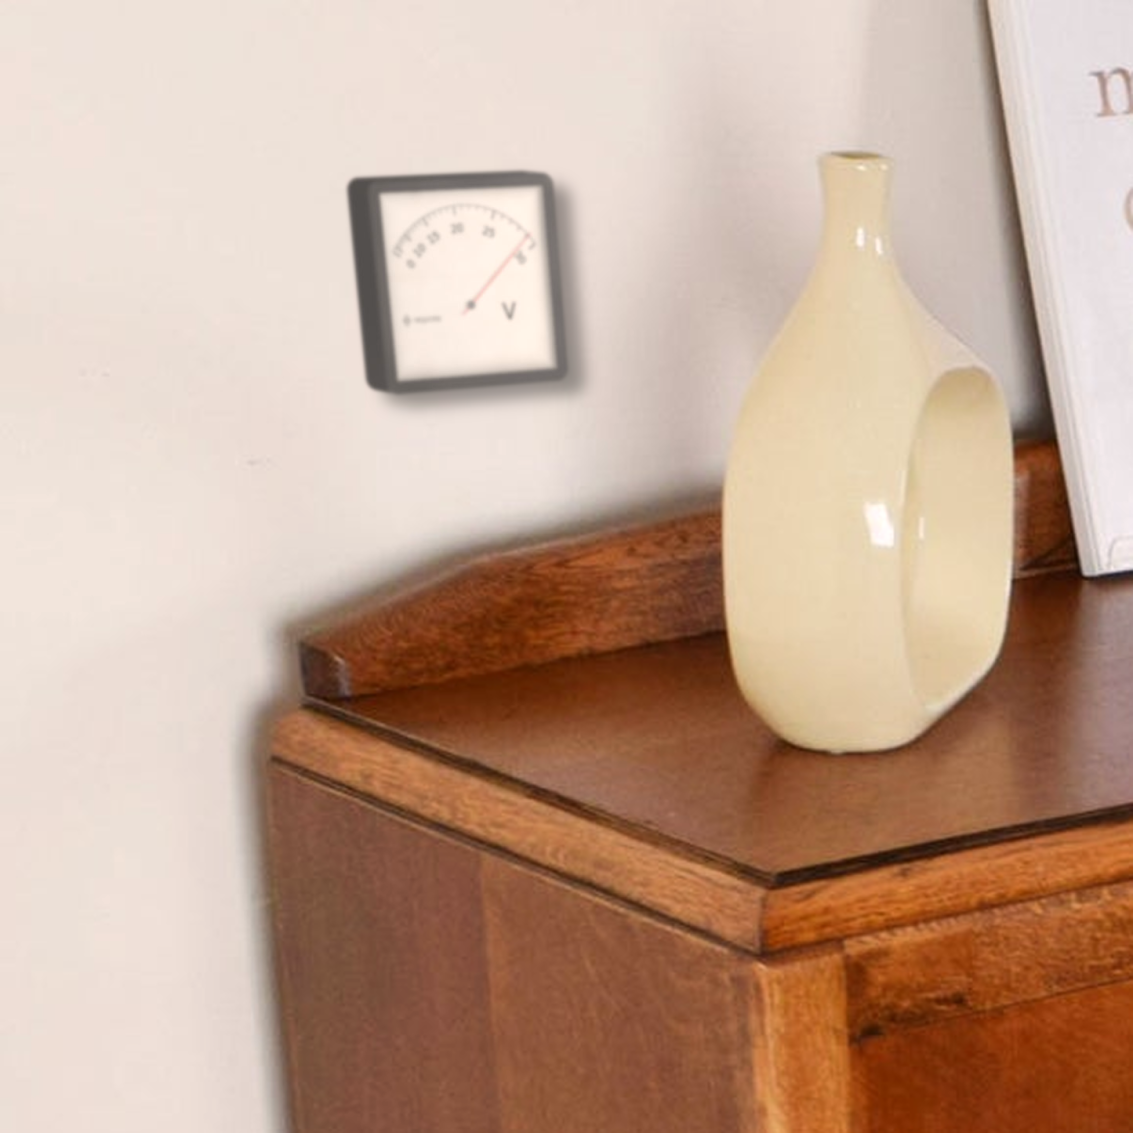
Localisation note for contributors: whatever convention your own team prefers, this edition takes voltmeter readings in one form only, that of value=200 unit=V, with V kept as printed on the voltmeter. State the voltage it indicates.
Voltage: value=29 unit=V
